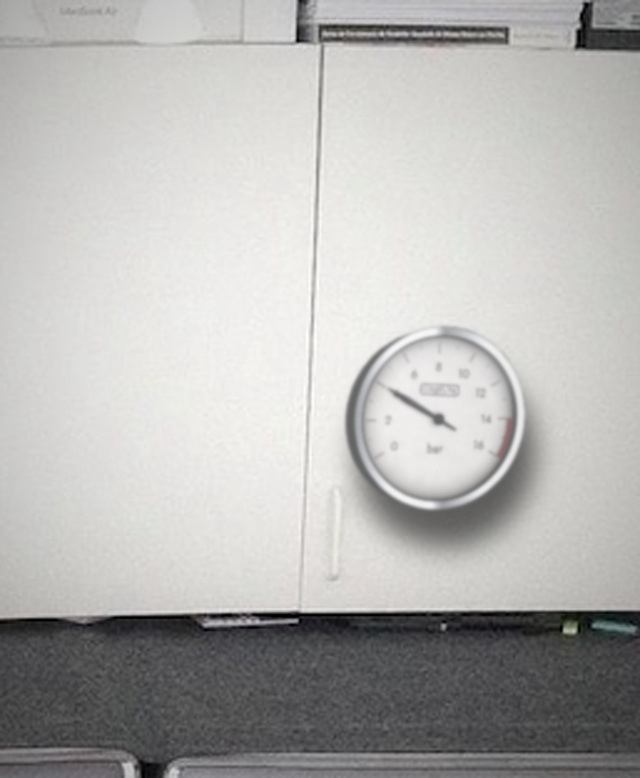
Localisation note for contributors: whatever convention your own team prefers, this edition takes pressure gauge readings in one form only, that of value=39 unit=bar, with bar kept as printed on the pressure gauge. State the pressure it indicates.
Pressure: value=4 unit=bar
